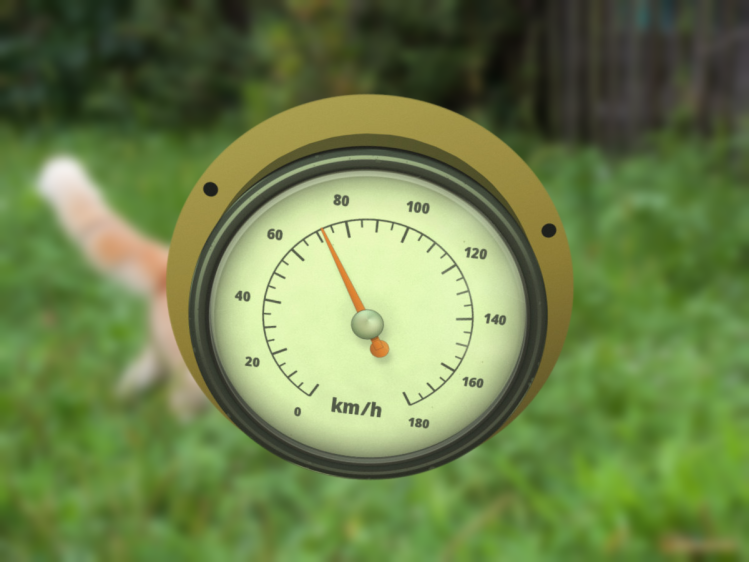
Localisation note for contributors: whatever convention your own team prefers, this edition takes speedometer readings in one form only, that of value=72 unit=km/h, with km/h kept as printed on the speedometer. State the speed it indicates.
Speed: value=72.5 unit=km/h
